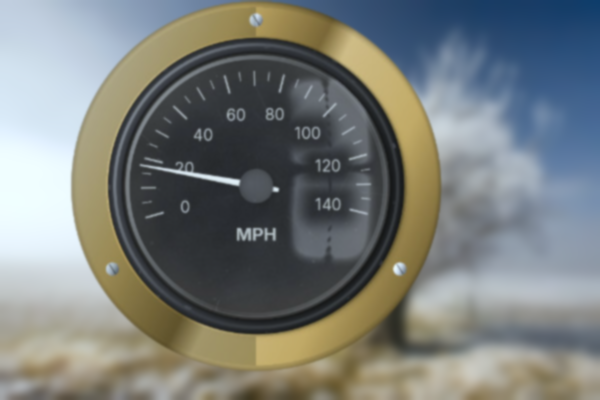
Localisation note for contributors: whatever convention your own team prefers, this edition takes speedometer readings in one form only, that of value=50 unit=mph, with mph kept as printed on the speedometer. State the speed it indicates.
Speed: value=17.5 unit=mph
